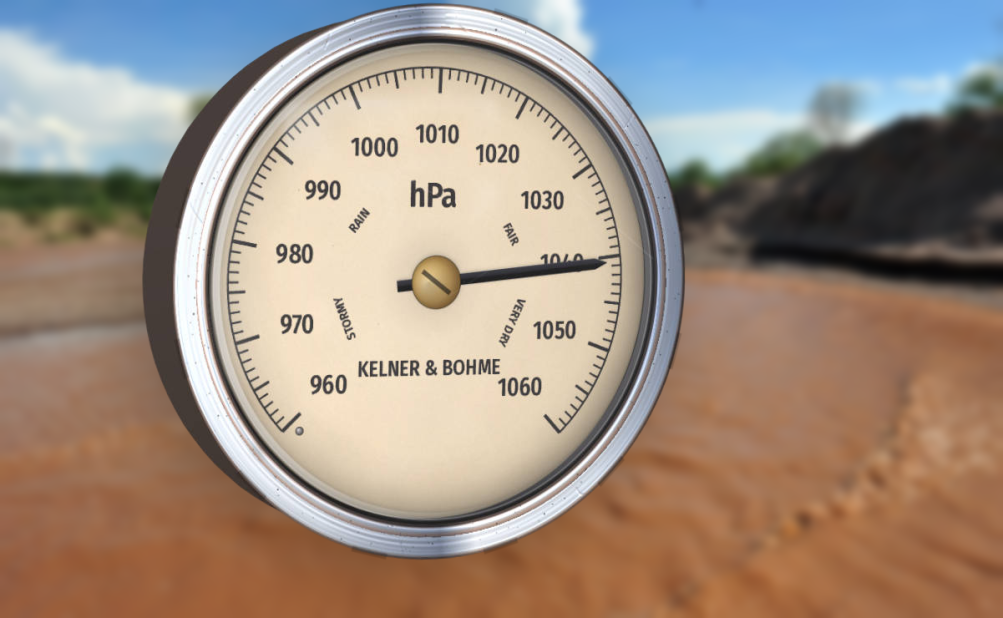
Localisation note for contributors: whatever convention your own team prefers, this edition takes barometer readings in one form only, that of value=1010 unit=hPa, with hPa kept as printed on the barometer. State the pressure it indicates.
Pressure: value=1040.5 unit=hPa
